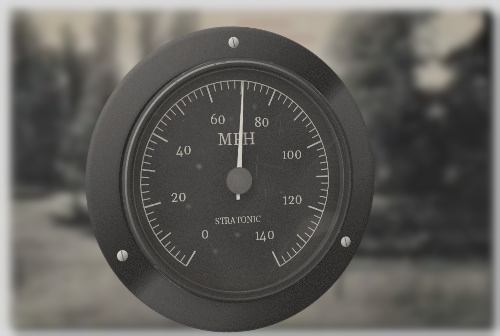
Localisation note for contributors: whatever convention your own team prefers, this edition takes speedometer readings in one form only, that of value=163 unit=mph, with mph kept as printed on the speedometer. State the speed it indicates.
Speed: value=70 unit=mph
